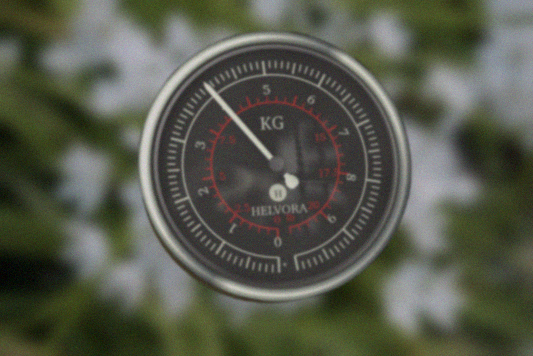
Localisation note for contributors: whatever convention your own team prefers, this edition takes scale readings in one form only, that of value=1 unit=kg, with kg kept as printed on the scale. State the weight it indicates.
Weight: value=4 unit=kg
